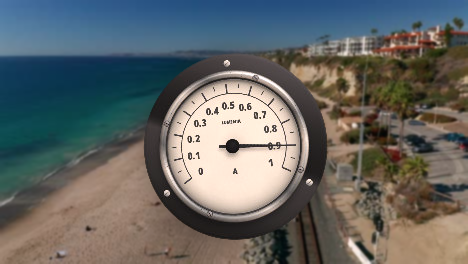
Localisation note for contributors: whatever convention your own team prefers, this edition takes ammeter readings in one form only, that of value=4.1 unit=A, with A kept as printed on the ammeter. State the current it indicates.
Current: value=0.9 unit=A
